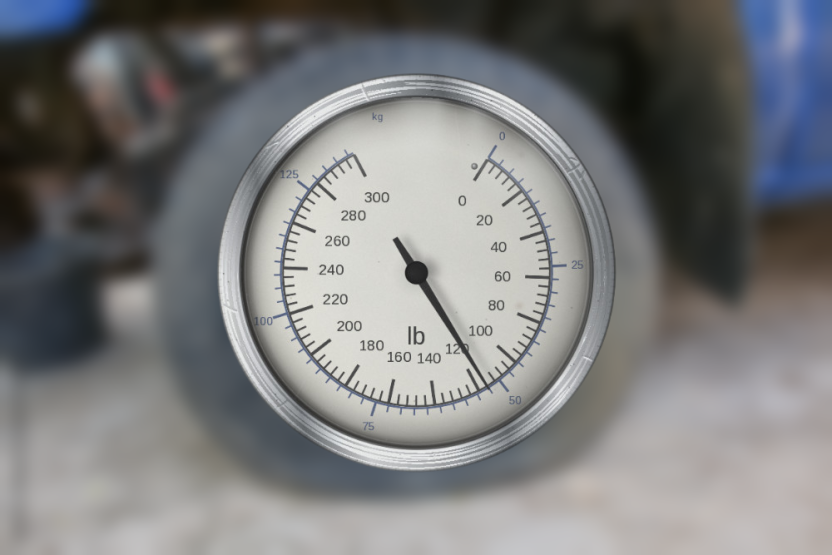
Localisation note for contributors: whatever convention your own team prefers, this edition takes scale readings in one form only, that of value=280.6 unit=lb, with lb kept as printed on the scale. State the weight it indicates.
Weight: value=116 unit=lb
